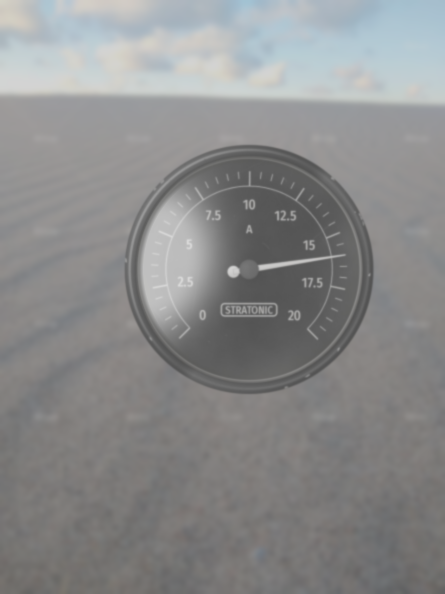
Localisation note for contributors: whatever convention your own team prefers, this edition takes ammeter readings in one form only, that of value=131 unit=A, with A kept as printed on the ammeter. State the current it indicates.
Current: value=16 unit=A
